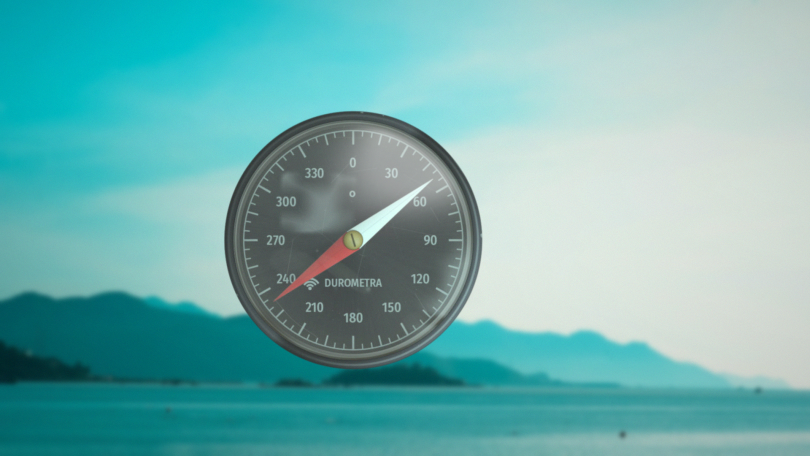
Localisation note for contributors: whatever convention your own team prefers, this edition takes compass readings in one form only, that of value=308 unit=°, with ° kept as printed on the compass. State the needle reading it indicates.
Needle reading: value=232.5 unit=°
